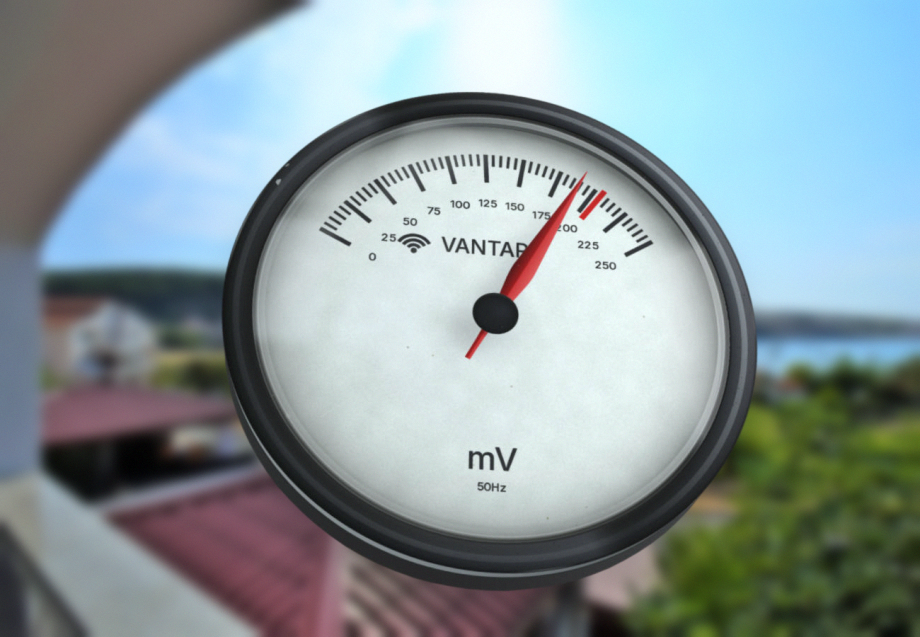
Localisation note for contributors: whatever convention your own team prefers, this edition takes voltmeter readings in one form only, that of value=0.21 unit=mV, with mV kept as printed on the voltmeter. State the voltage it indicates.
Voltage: value=190 unit=mV
